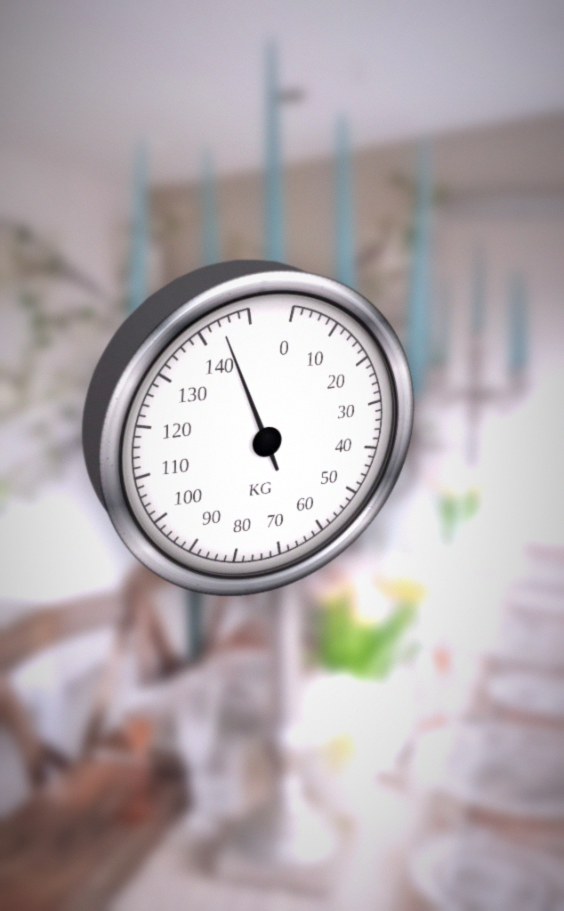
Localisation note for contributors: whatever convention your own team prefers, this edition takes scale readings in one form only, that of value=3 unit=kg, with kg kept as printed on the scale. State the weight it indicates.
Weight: value=144 unit=kg
